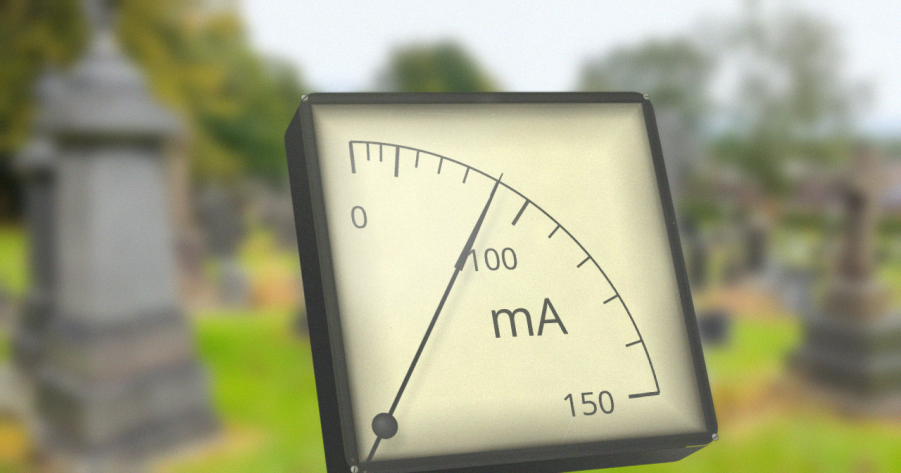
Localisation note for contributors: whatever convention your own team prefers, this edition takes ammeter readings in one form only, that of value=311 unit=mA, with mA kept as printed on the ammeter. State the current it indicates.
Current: value=90 unit=mA
